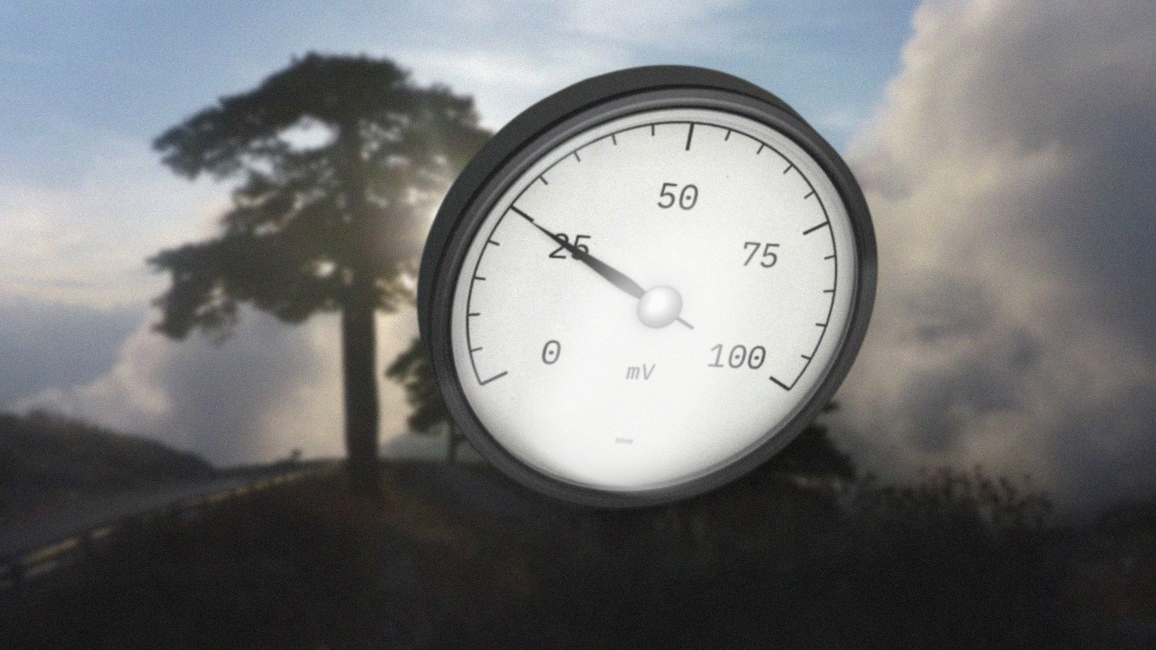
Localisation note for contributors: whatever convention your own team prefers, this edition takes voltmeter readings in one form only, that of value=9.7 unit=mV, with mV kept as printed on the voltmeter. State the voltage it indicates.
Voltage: value=25 unit=mV
